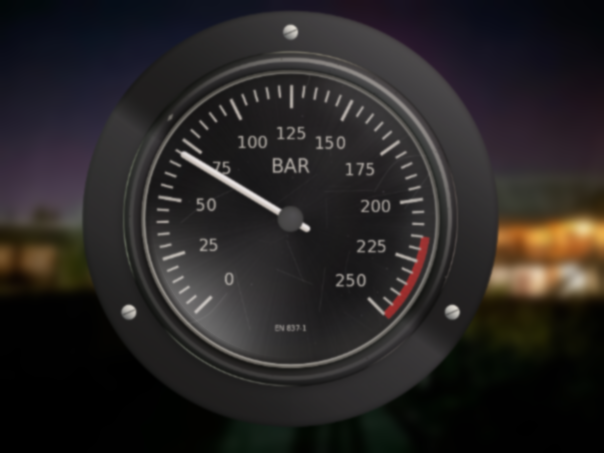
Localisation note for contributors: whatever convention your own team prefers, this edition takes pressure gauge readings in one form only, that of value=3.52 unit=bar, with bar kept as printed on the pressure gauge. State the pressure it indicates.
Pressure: value=70 unit=bar
